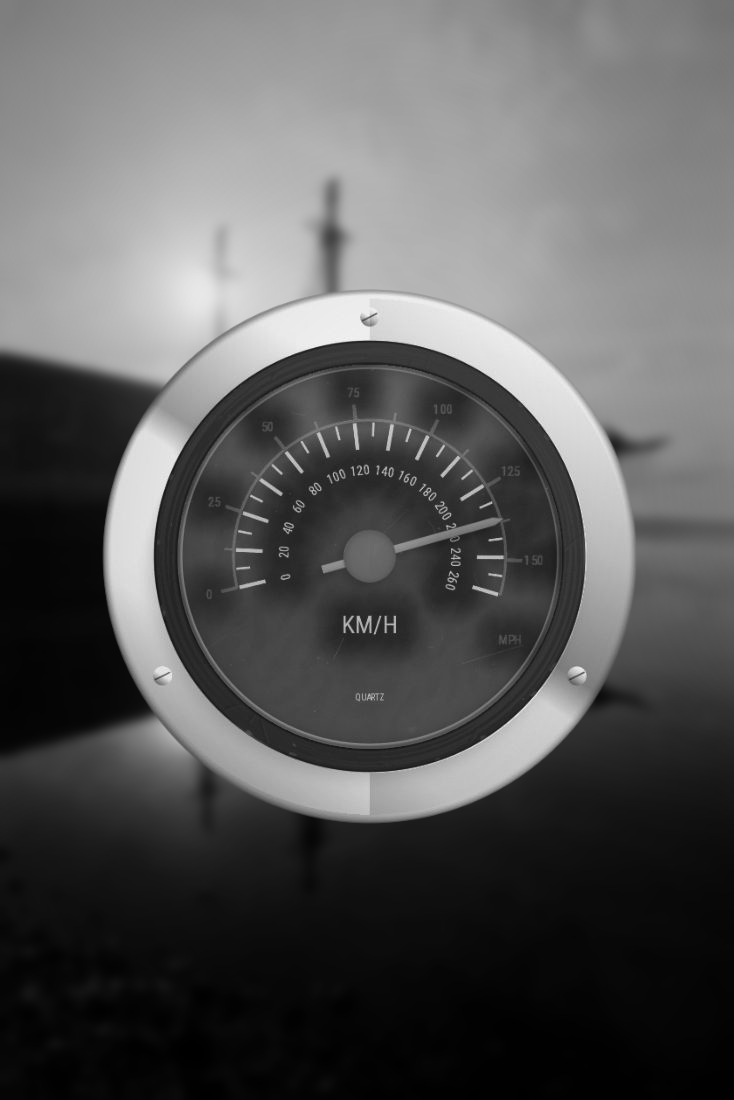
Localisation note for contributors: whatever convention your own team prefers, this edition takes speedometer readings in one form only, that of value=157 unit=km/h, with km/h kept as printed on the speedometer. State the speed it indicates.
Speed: value=220 unit=km/h
